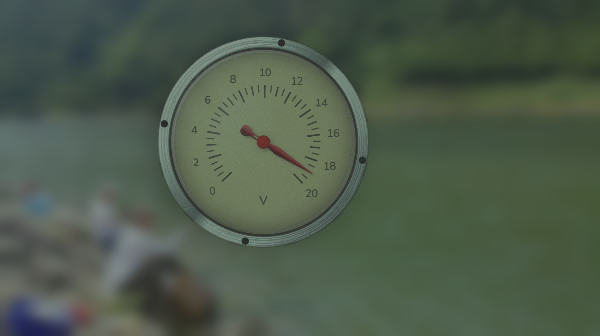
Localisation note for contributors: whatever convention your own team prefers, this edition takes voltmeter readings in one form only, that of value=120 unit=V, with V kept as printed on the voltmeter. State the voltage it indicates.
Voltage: value=19 unit=V
